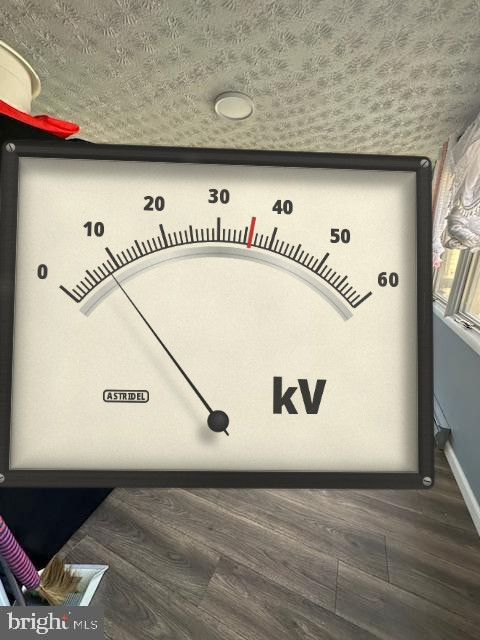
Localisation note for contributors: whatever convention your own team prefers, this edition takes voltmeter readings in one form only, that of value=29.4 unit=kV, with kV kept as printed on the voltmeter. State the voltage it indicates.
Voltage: value=8 unit=kV
